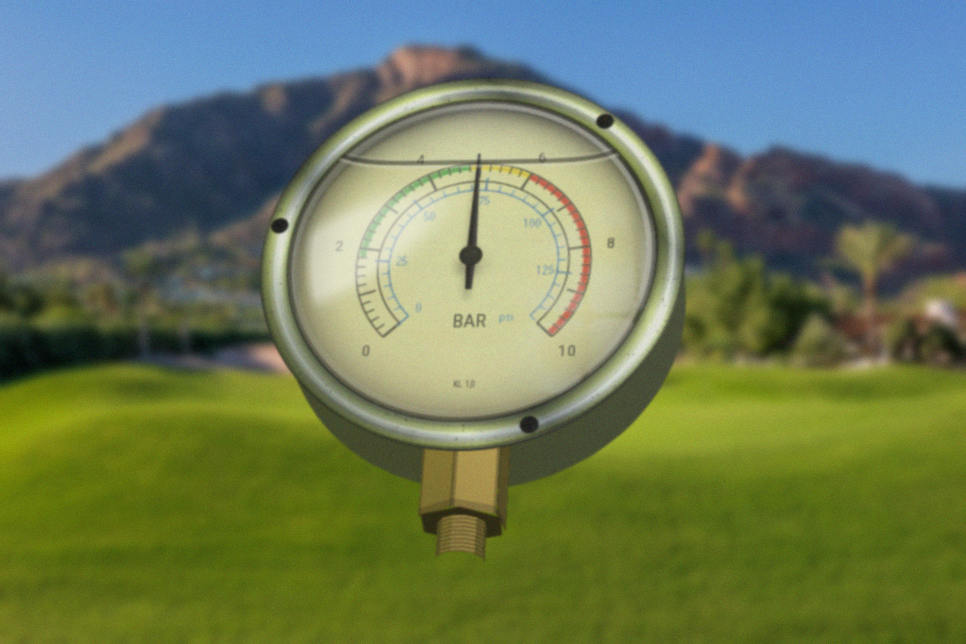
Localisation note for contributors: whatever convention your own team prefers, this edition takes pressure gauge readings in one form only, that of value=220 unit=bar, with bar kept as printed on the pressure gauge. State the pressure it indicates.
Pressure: value=5 unit=bar
